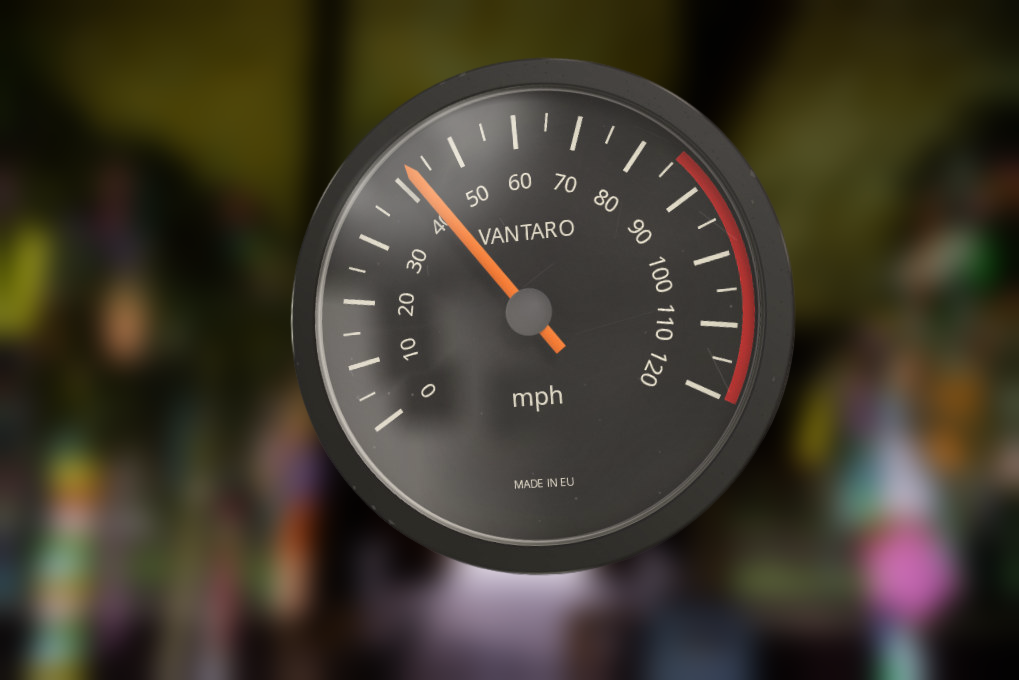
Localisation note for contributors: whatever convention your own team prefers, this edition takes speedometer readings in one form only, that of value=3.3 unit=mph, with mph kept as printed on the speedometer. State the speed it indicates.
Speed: value=42.5 unit=mph
